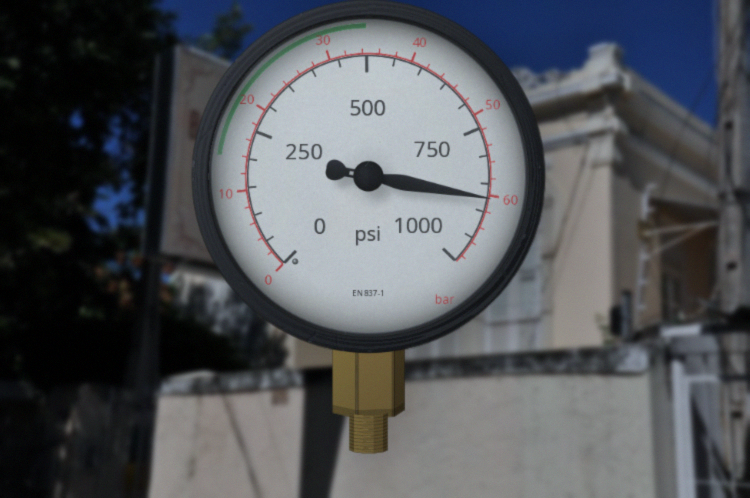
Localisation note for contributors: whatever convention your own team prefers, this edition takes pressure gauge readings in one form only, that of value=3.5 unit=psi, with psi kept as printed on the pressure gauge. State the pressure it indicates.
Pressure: value=875 unit=psi
